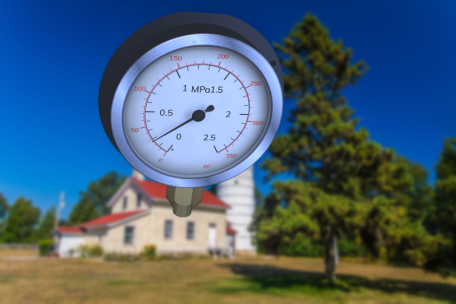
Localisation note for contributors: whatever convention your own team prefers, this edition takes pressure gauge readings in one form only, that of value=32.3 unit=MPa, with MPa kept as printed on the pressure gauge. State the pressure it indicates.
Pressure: value=0.2 unit=MPa
